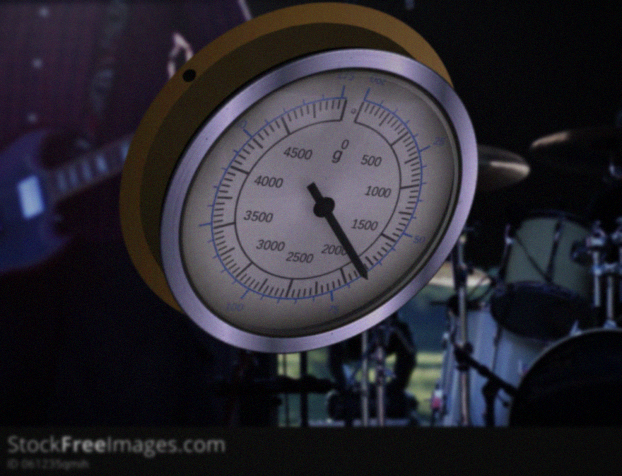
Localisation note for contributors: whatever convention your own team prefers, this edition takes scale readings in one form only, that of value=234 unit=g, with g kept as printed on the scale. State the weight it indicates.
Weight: value=1850 unit=g
